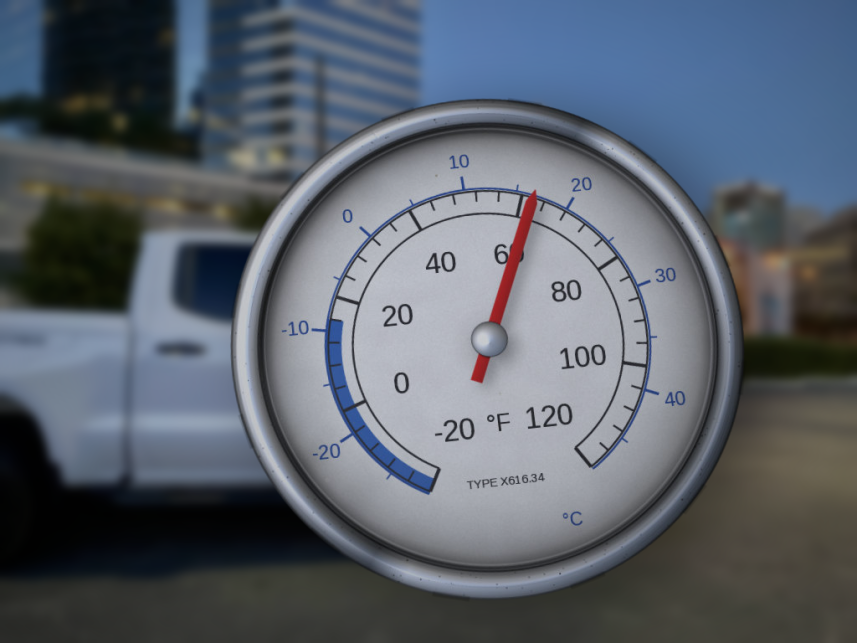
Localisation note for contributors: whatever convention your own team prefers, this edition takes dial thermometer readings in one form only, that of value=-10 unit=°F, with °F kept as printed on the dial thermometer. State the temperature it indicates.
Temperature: value=62 unit=°F
